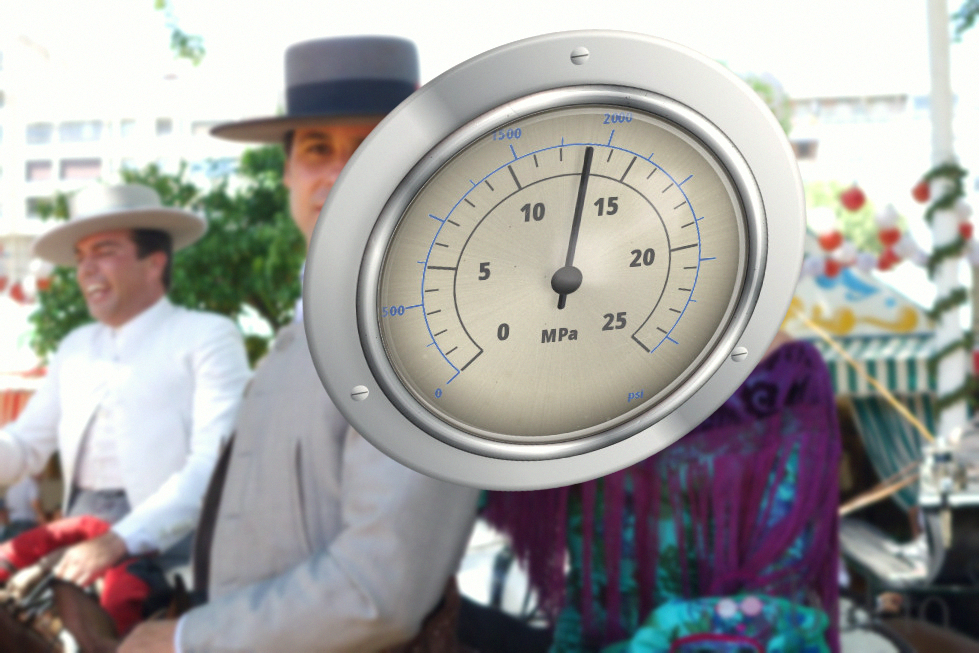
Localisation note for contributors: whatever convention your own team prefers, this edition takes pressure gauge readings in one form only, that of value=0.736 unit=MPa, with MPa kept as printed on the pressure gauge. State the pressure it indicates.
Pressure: value=13 unit=MPa
